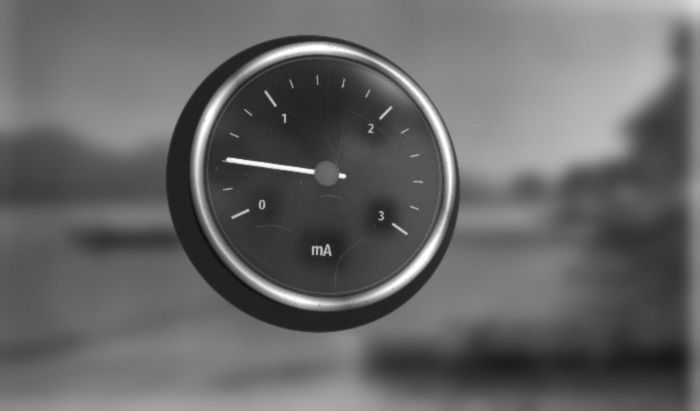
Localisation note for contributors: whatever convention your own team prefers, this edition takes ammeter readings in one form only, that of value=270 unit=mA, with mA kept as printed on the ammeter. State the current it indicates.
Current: value=0.4 unit=mA
